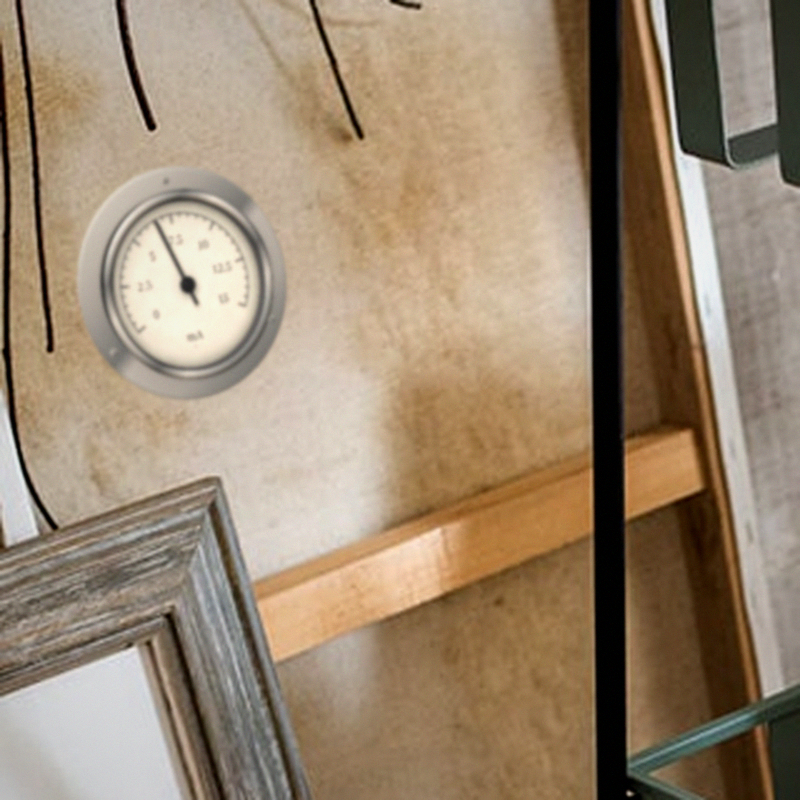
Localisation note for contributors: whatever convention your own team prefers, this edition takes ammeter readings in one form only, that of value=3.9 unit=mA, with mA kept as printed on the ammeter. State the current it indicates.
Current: value=6.5 unit=mA
